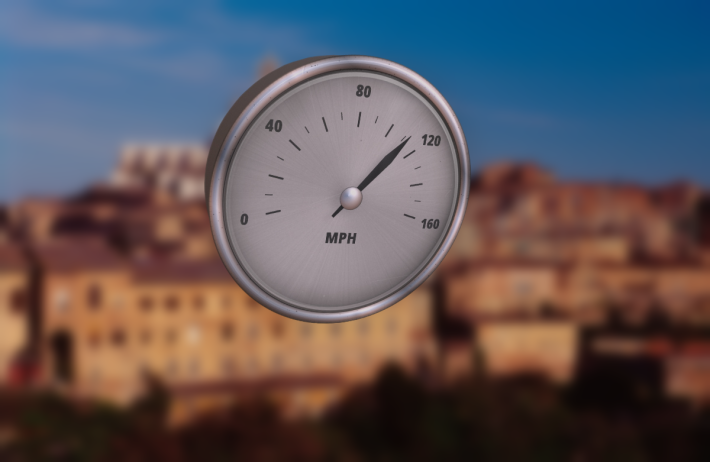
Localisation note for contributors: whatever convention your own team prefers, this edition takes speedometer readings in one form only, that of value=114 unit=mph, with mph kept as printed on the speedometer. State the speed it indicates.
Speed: value=110 unit=mph
